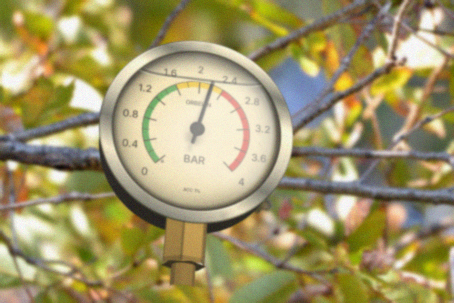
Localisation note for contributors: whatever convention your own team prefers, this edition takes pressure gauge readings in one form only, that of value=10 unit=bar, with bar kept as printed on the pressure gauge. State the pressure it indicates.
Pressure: value=2.2 unit=bar
